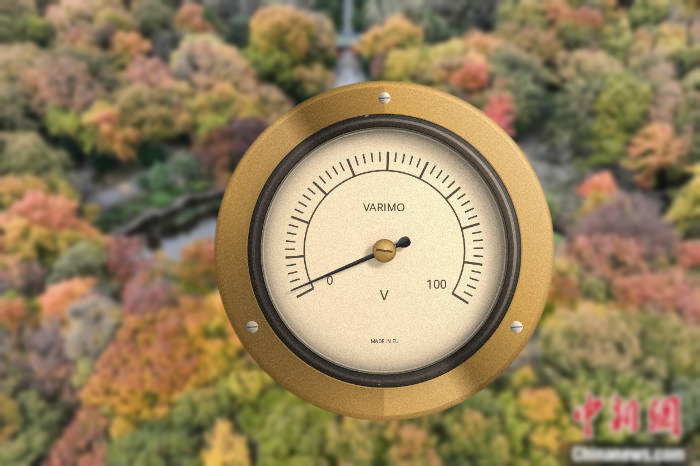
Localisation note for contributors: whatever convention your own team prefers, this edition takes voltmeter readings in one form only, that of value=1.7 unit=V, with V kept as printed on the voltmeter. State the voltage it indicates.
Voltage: value=2 unit=V
